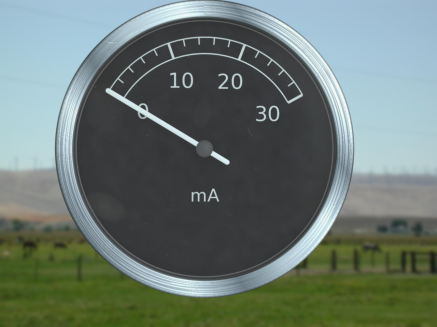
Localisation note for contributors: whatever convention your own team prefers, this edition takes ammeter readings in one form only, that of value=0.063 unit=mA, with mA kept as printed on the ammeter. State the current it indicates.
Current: value=0 unit=mA
